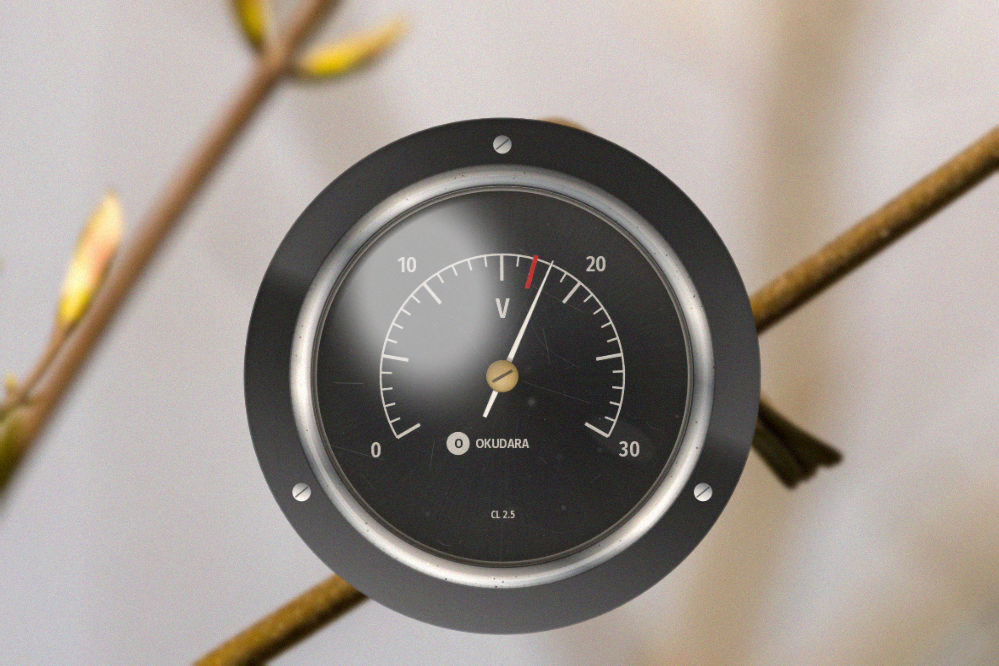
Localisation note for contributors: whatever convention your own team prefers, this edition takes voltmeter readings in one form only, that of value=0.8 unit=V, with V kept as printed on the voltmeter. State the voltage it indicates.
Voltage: value=18 unit=V
